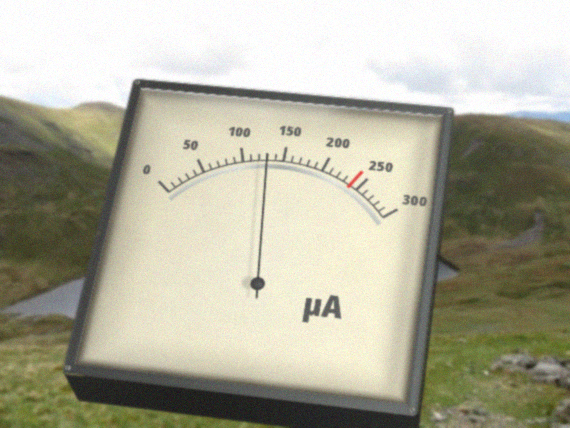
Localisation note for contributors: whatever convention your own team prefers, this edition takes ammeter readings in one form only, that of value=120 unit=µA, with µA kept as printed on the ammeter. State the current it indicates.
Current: value=130 unit=µA
